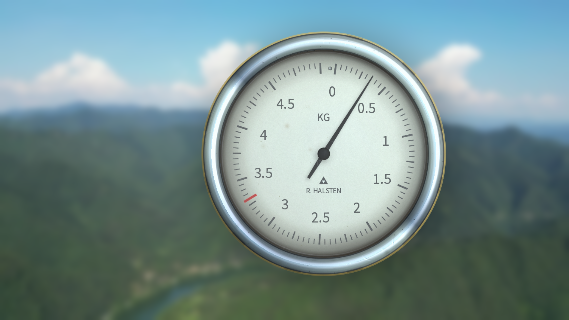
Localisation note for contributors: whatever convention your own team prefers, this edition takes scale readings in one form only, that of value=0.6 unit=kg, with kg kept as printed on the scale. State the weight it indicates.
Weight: value=0.35 unit=kg
